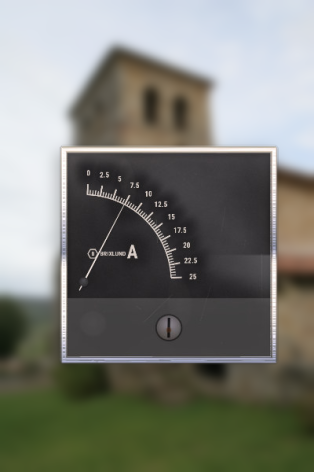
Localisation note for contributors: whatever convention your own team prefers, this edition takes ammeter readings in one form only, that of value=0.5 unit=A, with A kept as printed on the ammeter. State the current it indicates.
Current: value=7.5 unit=A
